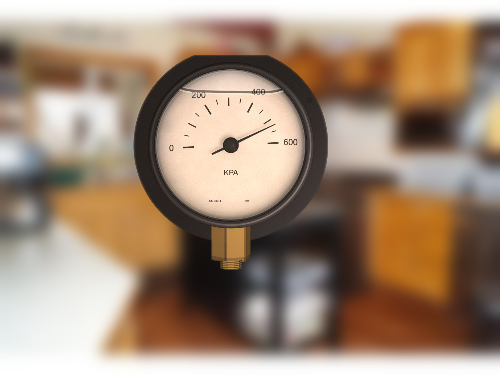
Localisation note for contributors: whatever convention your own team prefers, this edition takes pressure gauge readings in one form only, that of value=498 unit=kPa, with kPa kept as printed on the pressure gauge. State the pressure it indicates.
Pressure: value=525 unit=kPa
